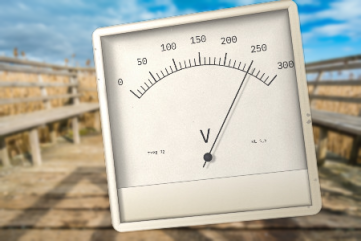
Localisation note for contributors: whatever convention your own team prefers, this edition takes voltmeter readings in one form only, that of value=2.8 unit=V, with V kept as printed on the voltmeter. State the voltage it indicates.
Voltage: value=250 unit=V
